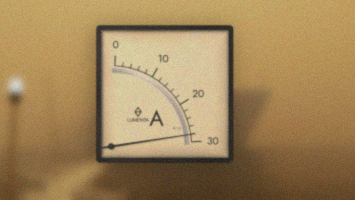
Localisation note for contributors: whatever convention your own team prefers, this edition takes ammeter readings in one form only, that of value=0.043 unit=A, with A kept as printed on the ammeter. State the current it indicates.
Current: value=28 unit=A
